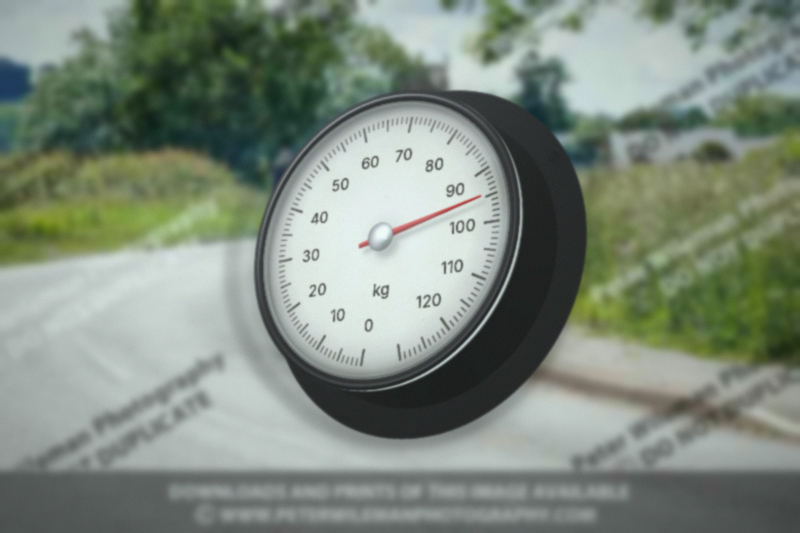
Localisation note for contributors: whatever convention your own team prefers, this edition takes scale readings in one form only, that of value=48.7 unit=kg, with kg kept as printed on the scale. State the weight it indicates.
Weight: value=95 unit=kg
